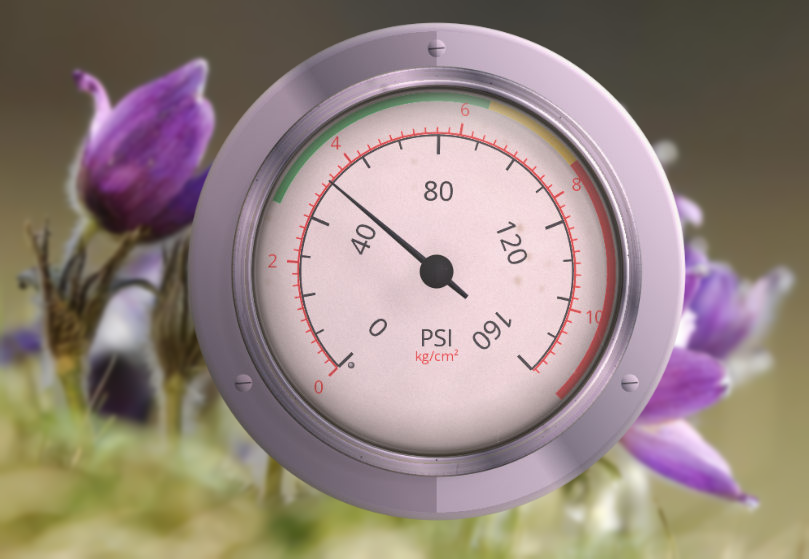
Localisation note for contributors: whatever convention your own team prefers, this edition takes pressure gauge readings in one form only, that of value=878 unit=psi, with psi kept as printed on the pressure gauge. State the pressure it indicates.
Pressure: value=50 unit=psi
